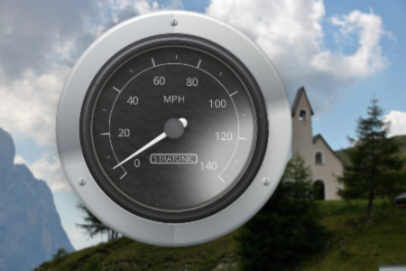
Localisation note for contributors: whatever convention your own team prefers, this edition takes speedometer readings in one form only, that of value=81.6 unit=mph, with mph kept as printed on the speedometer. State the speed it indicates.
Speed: value=5 unit=mph
